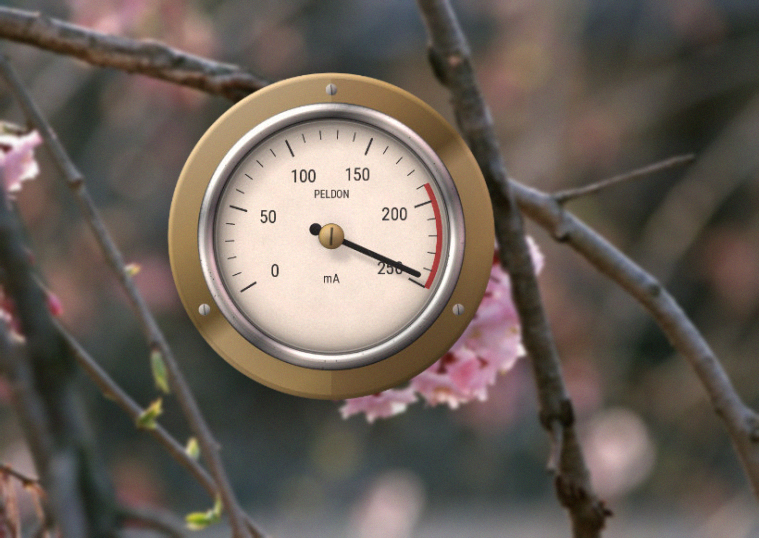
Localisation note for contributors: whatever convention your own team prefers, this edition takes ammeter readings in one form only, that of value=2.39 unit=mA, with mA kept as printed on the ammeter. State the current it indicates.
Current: value=245 unit=mA
